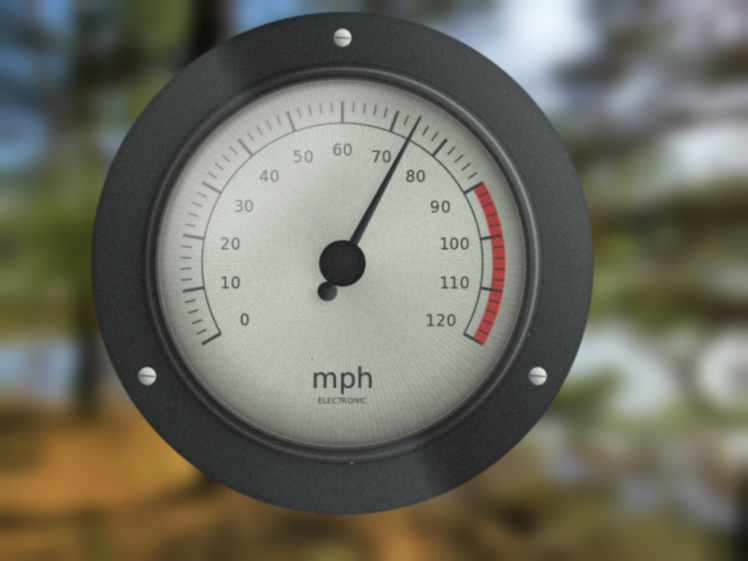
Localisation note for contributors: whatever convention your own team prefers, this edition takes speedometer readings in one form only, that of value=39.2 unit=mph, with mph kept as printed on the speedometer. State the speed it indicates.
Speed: value=74 unit=mph
